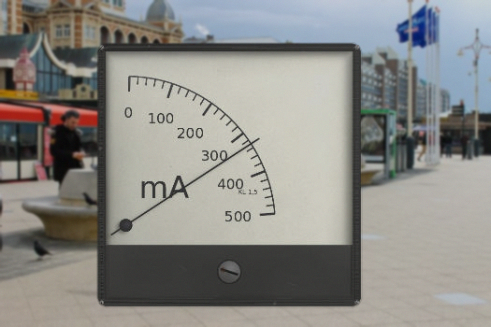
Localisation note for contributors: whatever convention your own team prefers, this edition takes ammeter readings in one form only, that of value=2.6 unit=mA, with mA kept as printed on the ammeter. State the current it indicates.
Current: value=330 unit=mA
